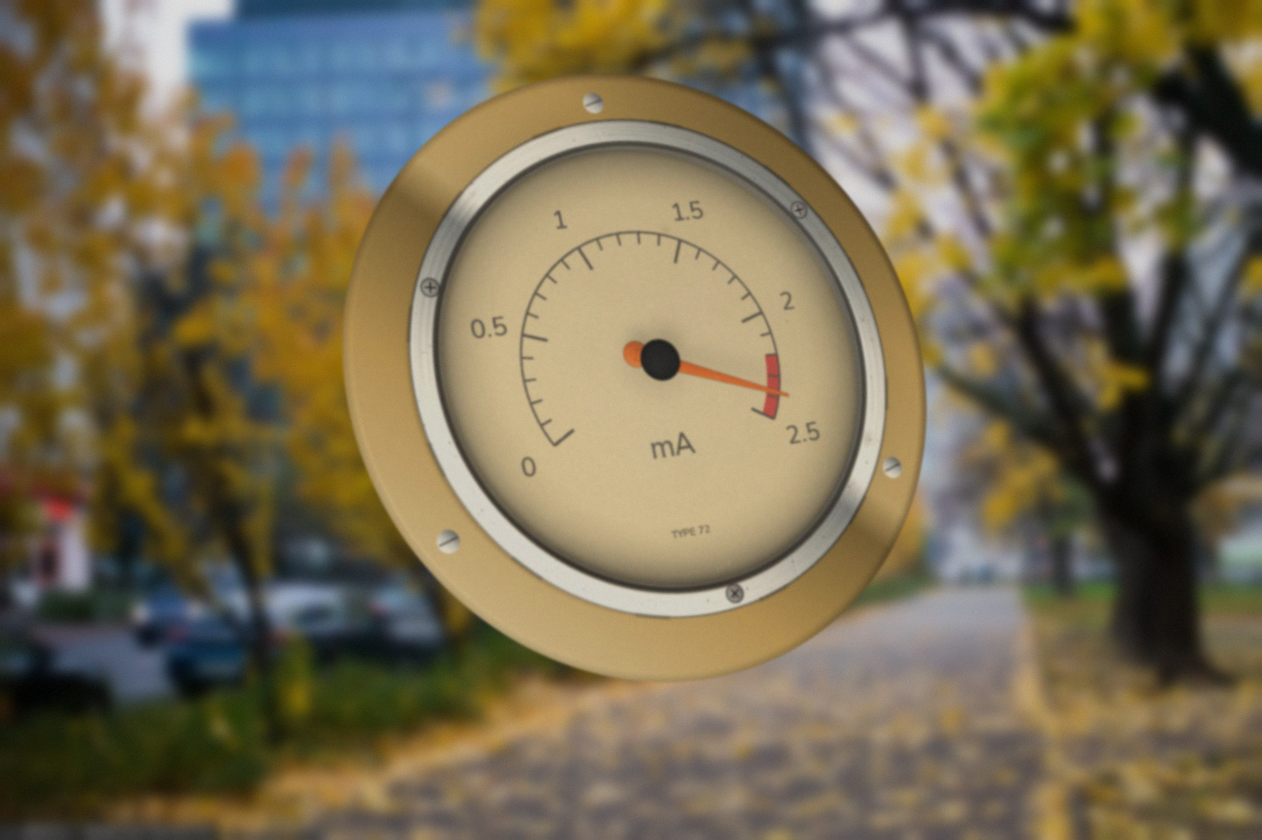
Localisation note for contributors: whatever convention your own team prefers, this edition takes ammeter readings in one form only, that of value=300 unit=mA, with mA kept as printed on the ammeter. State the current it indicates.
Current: value=2.4 unit=mA
